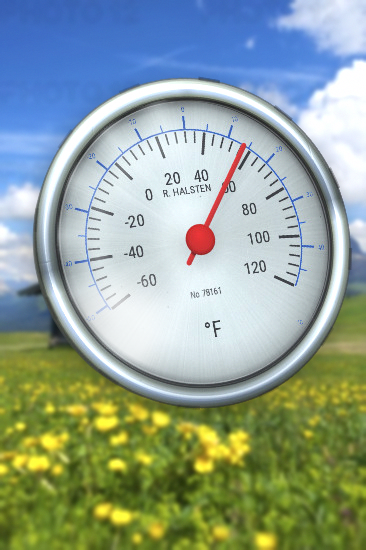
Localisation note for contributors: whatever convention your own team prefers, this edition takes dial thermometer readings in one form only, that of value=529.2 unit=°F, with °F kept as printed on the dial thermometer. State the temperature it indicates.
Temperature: value=56 unit=°F
